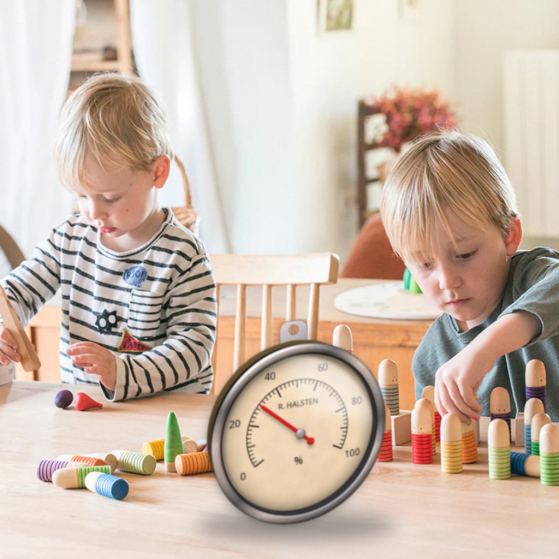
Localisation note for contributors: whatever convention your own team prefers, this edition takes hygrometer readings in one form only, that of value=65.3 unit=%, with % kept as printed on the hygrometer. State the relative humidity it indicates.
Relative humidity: value=30 unit=%
